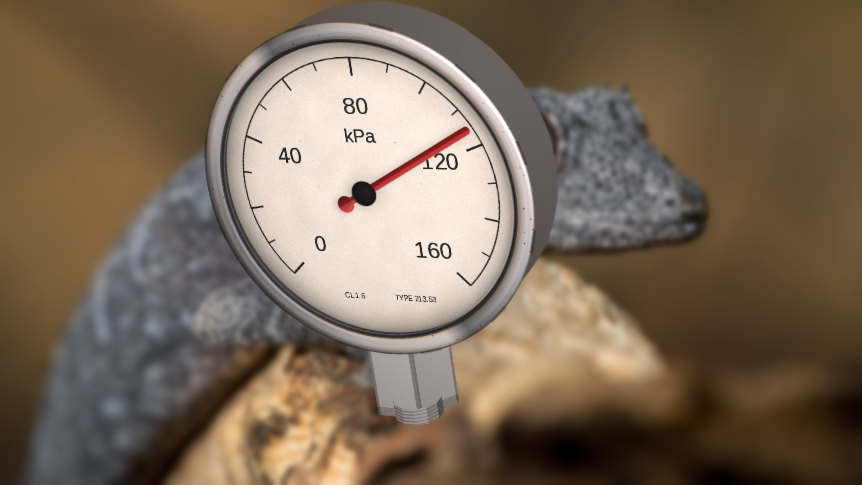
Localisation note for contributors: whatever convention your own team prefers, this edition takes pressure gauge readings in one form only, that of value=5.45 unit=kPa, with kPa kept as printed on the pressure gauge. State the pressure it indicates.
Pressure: value=115 unit=kPa
